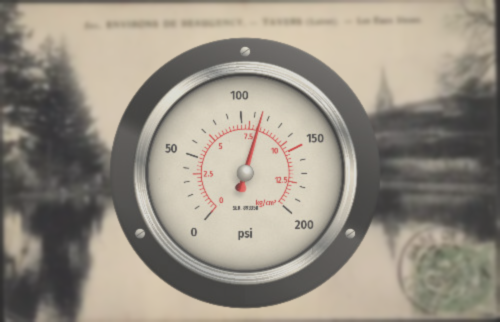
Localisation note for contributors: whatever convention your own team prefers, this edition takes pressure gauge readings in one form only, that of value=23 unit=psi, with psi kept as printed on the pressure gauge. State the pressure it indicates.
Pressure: value=115 unit=psi
